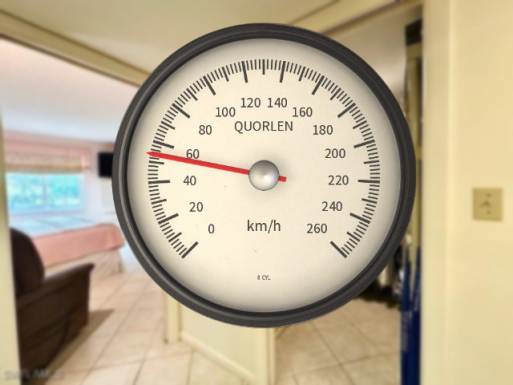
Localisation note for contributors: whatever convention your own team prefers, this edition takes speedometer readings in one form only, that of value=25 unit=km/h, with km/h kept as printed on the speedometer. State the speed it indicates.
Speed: value=54 unit=km/h
